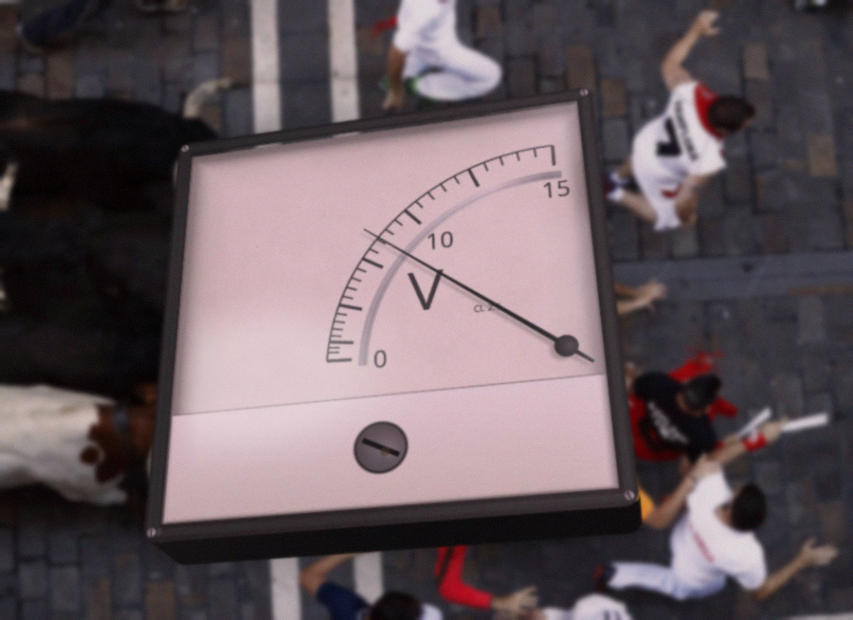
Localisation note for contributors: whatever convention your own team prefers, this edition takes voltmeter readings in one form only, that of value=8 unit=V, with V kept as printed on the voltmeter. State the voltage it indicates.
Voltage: value=8.5 unit=V
